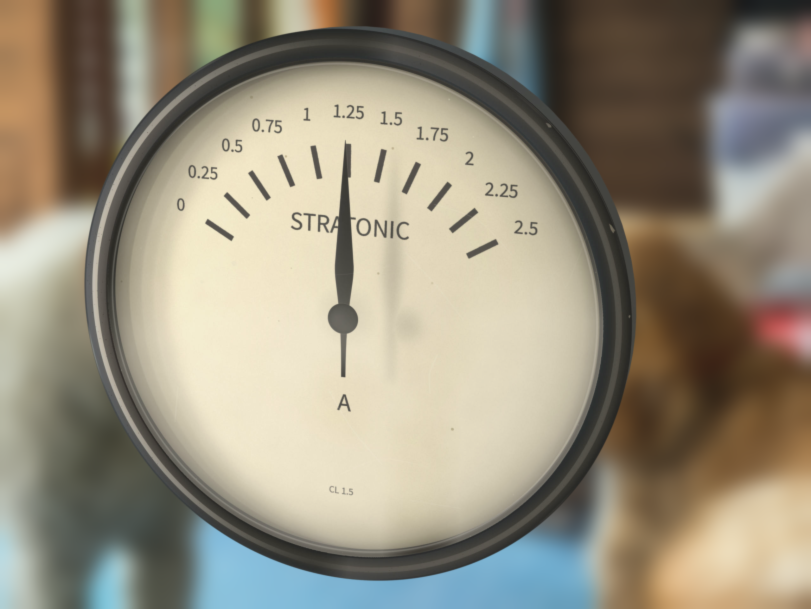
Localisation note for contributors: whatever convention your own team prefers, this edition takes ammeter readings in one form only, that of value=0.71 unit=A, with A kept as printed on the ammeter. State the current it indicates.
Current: value=1.25 unit=A
